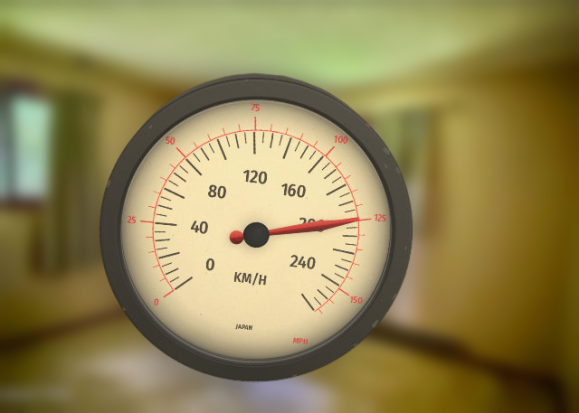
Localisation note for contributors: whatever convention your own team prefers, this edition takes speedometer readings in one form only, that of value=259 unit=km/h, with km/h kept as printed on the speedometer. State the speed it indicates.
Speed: value=200 unit=km/h
